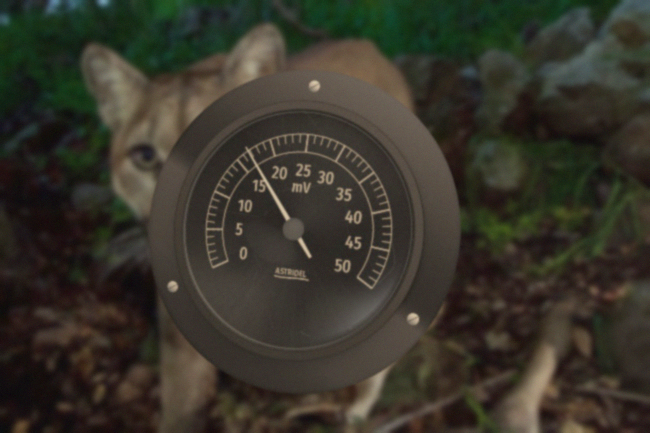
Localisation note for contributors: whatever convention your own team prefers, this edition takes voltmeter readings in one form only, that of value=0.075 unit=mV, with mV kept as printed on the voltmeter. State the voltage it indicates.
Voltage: value=17 unit=mV
